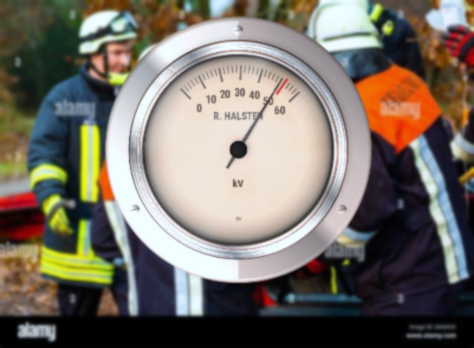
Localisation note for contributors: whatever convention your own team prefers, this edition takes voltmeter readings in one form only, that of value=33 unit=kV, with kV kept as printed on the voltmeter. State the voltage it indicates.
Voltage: value=50 unit=kV
